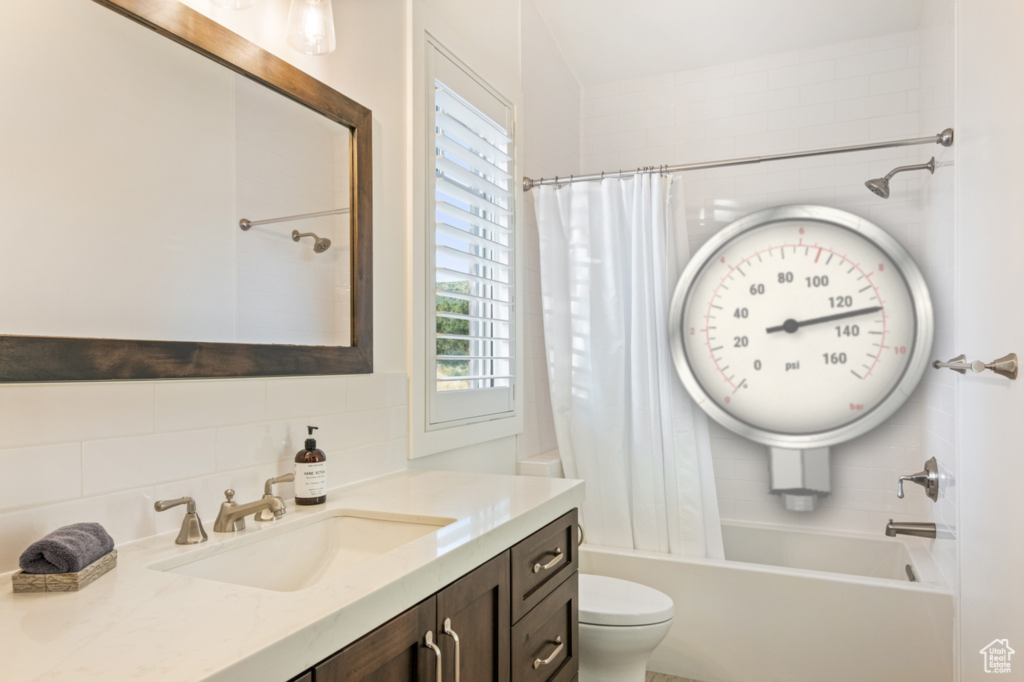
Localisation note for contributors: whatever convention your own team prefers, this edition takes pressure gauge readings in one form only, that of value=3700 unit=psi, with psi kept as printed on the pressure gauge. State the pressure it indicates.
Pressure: value=130 unit=psi
